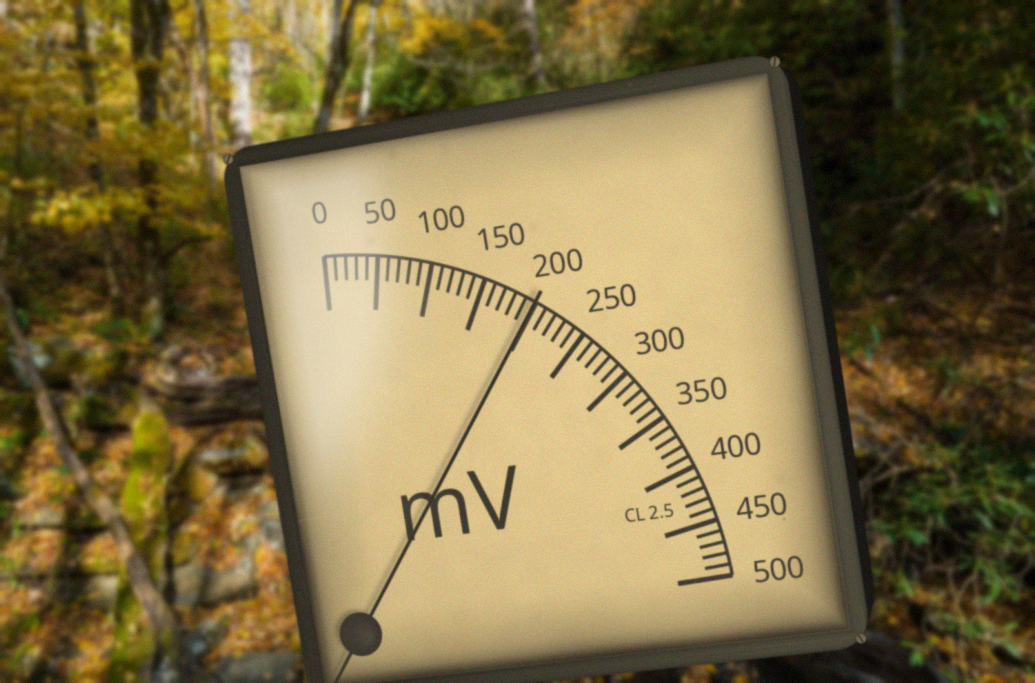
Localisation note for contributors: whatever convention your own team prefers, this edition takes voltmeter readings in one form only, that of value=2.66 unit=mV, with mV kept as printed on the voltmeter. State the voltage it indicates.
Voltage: value=200 unit=mV
